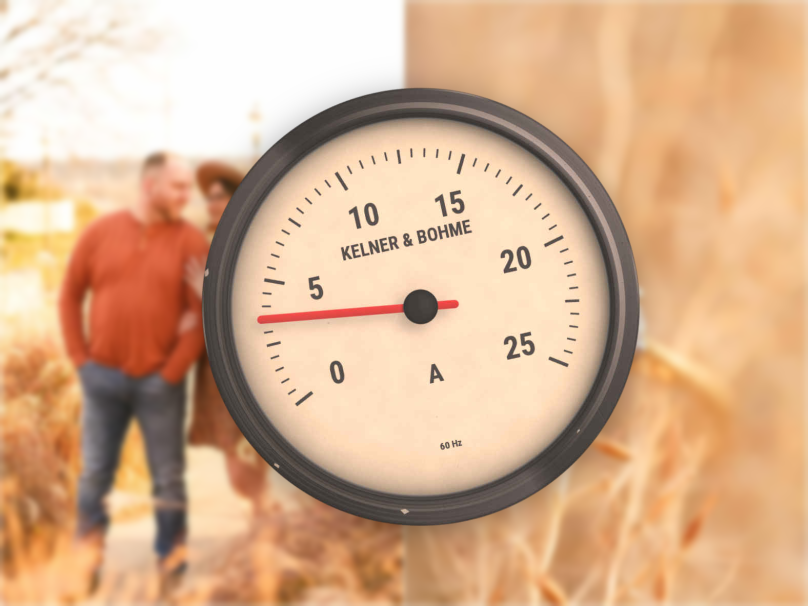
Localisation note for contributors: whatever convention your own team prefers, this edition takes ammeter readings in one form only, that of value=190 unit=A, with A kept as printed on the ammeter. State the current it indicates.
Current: value=3.5 unit=A
